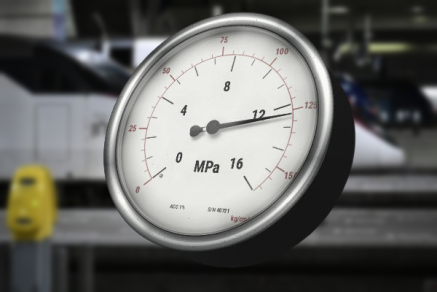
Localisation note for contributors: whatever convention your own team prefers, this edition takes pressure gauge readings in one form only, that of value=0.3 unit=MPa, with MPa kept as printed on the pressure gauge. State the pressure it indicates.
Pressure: value=12.5 unit=MPa
